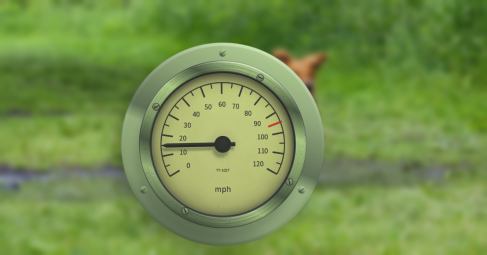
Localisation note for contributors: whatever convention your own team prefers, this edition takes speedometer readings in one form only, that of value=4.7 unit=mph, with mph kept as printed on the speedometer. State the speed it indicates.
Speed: value=15 unit=mph
